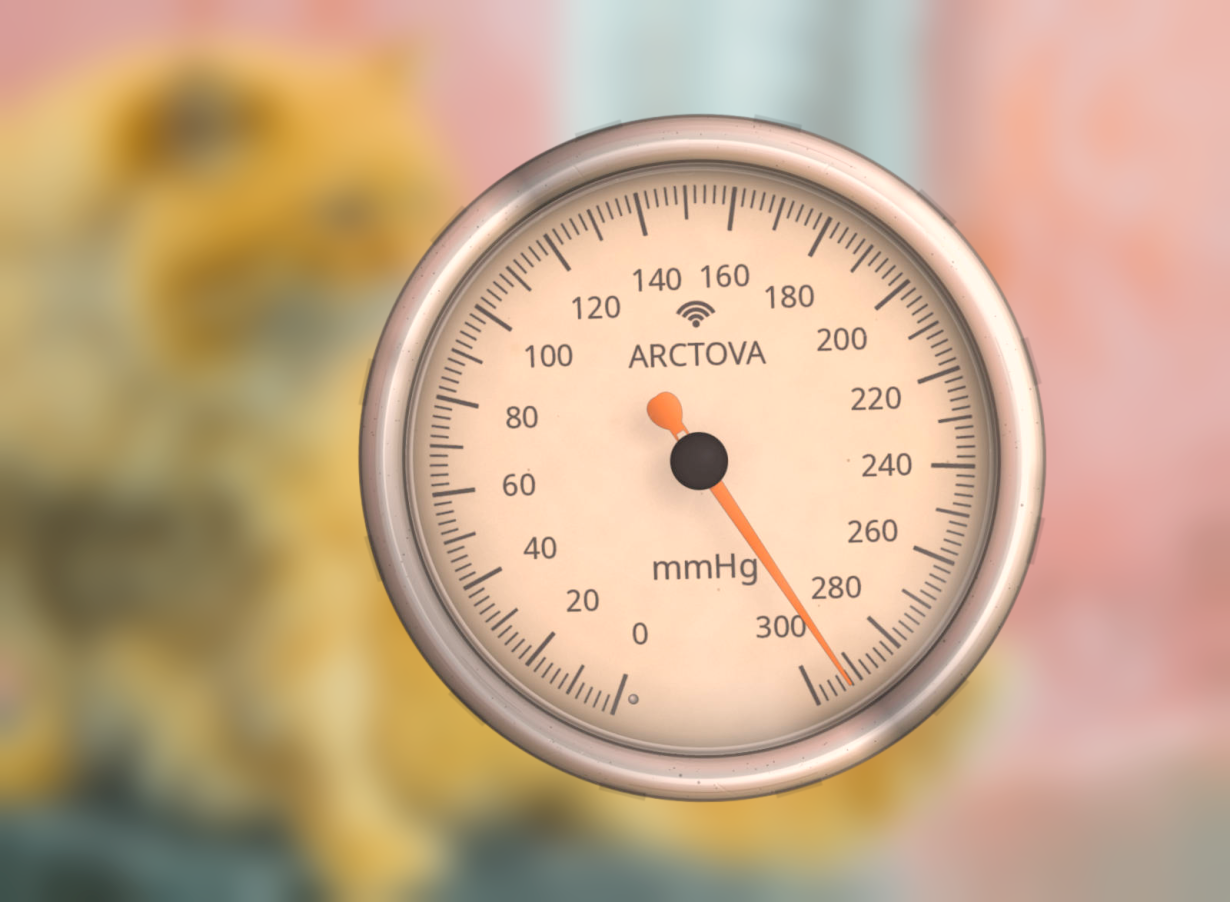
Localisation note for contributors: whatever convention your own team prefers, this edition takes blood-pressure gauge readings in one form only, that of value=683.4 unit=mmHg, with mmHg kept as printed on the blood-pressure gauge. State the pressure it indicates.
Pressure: value=292 unit=mmHg
